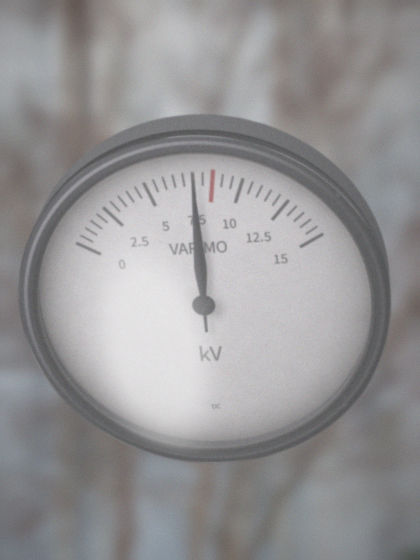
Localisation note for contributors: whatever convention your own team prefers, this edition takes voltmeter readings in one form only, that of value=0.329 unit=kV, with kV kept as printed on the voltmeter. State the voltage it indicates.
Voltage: value=7.5 unit=kV
